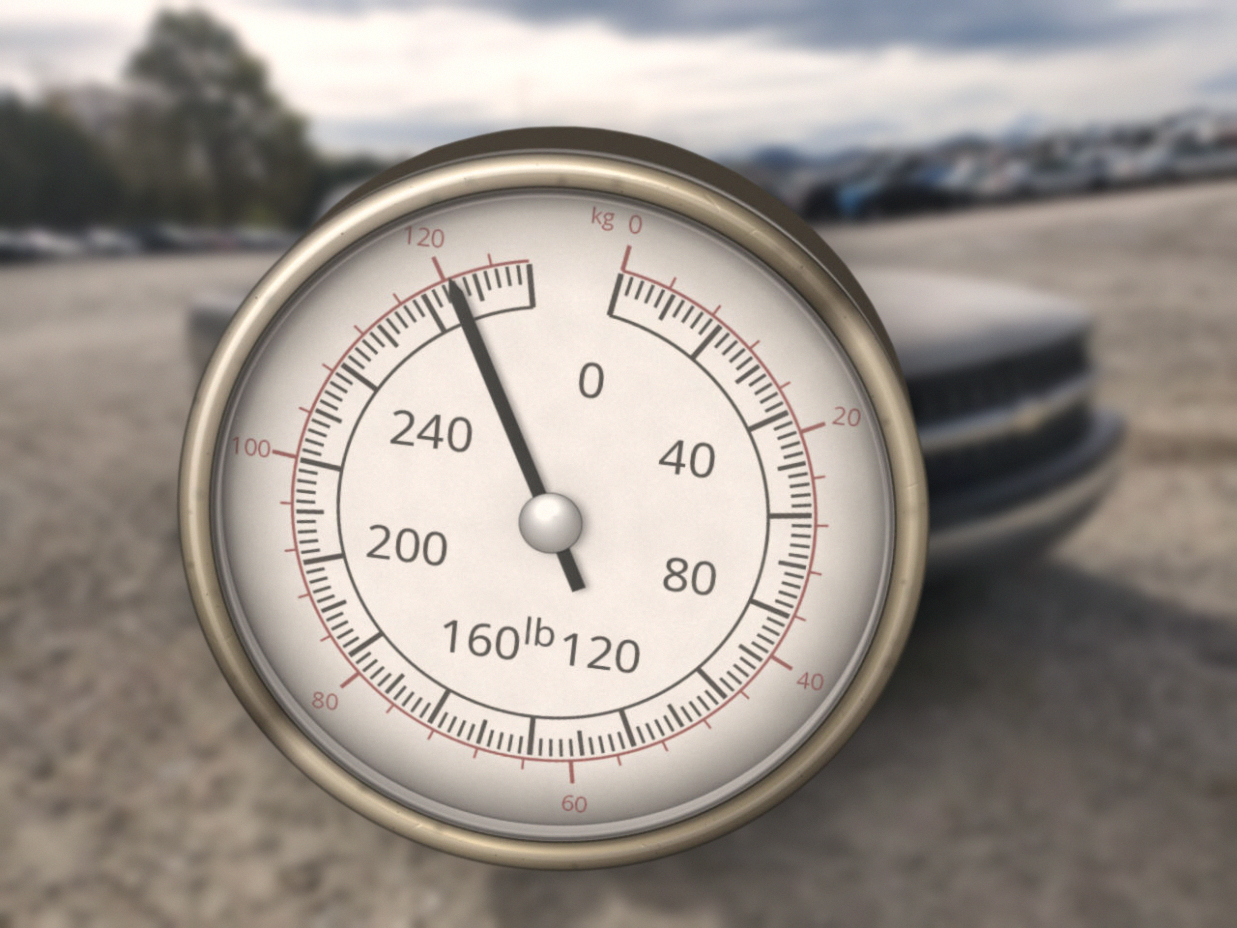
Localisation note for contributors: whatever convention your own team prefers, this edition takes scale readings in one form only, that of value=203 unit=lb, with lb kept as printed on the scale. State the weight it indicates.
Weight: value=266 unit=lb
